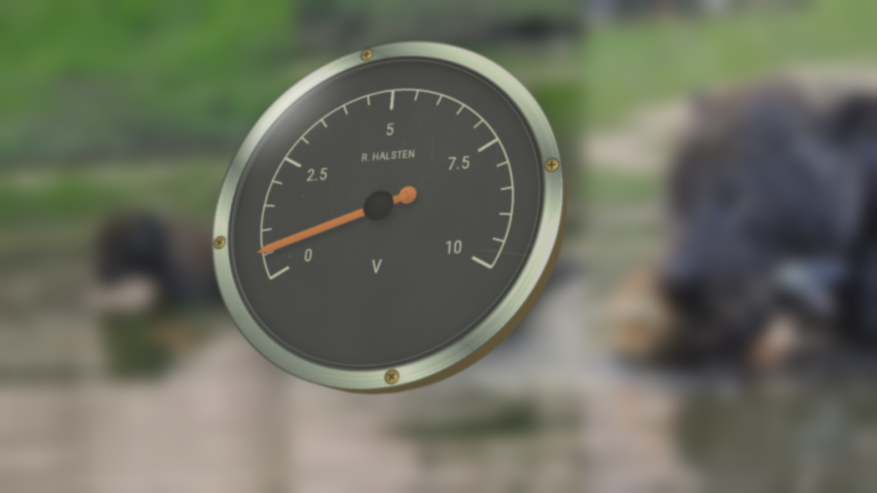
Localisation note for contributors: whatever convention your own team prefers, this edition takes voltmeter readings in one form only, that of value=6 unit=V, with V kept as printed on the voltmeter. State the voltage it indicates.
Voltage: value=0.5 unit=V
